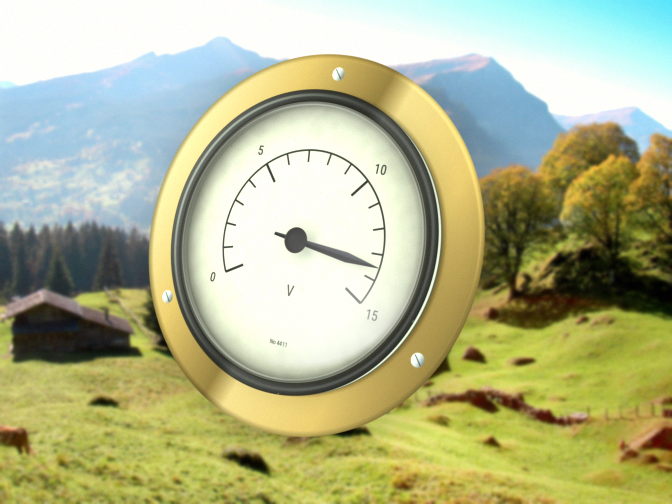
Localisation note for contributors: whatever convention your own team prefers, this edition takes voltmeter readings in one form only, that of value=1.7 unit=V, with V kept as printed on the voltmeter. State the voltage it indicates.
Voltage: value=13.5 unit=V
